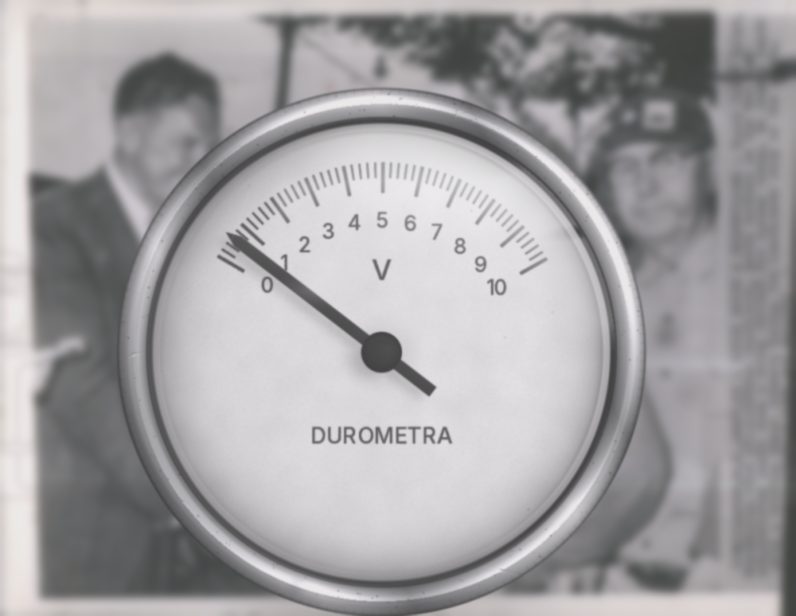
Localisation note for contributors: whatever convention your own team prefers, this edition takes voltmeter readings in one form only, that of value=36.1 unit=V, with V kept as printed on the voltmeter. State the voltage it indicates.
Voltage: value=0.6 unit=V
